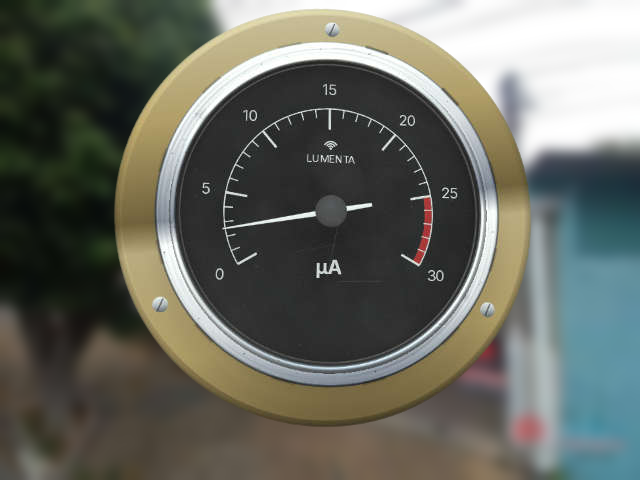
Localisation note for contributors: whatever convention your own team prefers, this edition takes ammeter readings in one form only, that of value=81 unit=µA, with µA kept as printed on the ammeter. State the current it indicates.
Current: value=2.5 unit=µA
